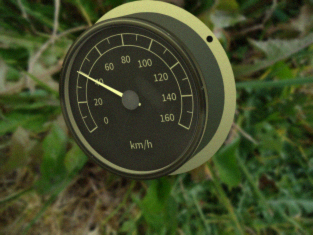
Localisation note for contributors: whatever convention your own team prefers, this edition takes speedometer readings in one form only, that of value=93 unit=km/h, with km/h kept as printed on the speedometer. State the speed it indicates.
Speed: value=40 unit=km/h
